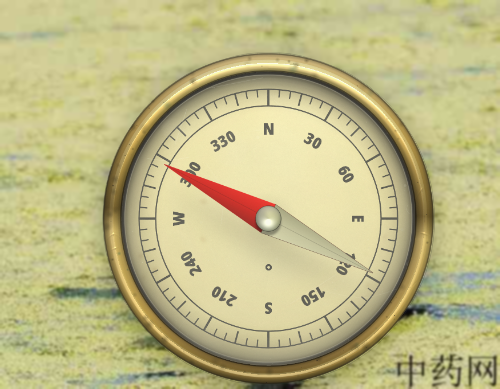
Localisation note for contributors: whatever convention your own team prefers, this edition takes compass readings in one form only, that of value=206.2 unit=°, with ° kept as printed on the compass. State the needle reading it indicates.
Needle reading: value=297.5 unit=°
